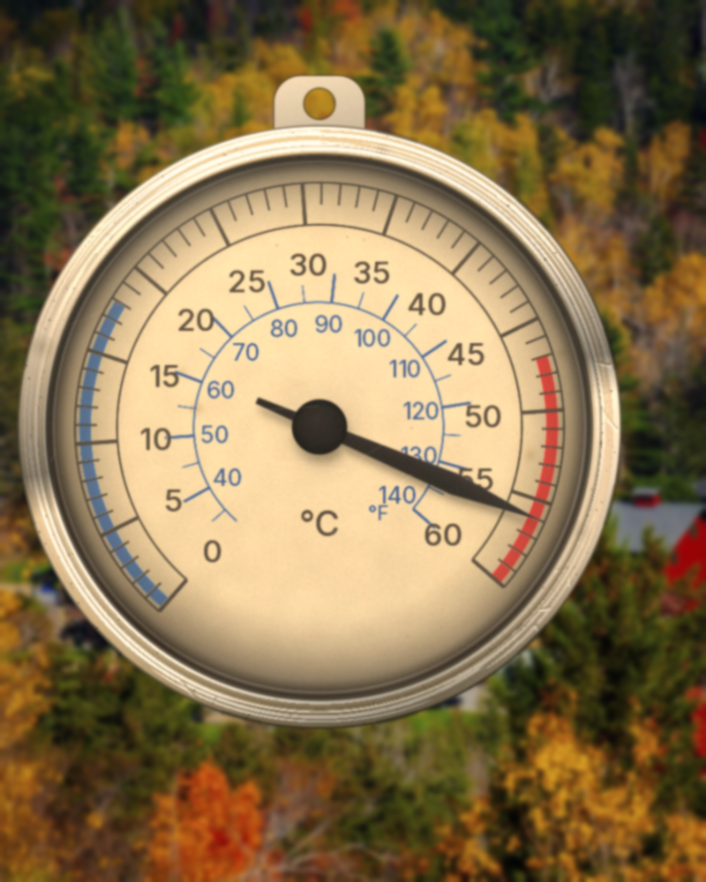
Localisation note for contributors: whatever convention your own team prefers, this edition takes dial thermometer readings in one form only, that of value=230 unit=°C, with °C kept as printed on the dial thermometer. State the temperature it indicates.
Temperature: value=56 unit=°C
